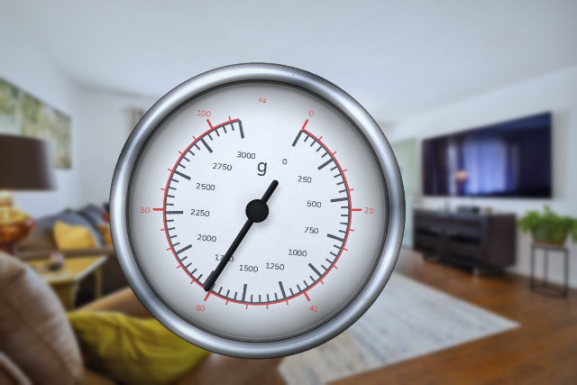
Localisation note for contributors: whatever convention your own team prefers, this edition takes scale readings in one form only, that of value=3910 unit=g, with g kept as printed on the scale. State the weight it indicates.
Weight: value=1725 unit=g
